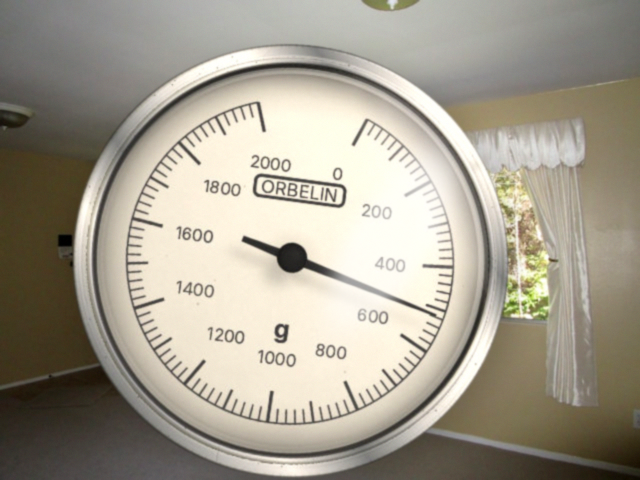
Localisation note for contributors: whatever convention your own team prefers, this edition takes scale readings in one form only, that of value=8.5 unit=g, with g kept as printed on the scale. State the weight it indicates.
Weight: value=520 unit=g
